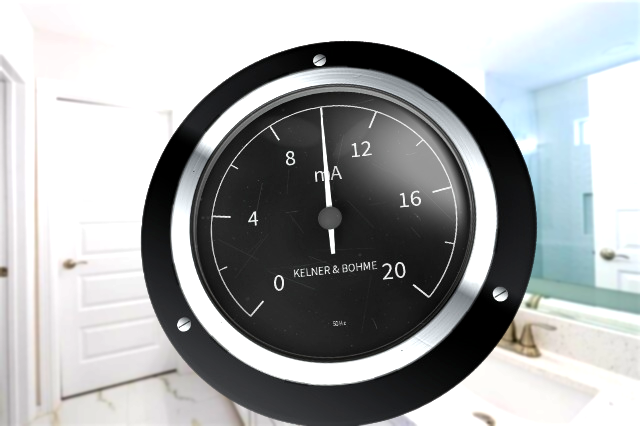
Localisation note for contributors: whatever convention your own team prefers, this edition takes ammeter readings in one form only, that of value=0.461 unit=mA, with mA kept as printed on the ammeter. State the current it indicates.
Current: value=10 unit=mA
